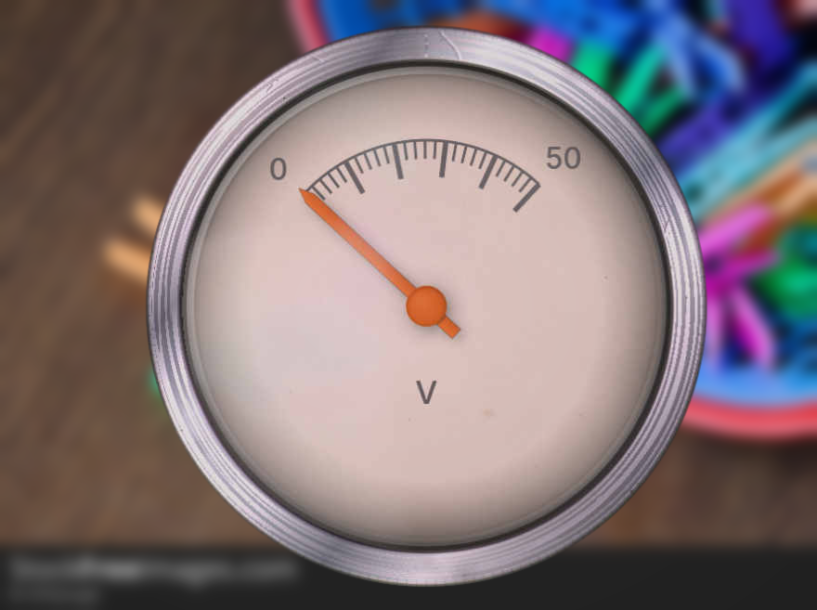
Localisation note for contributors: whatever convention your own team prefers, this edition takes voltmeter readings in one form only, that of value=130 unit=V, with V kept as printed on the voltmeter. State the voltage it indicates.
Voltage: value=0 unit=V
